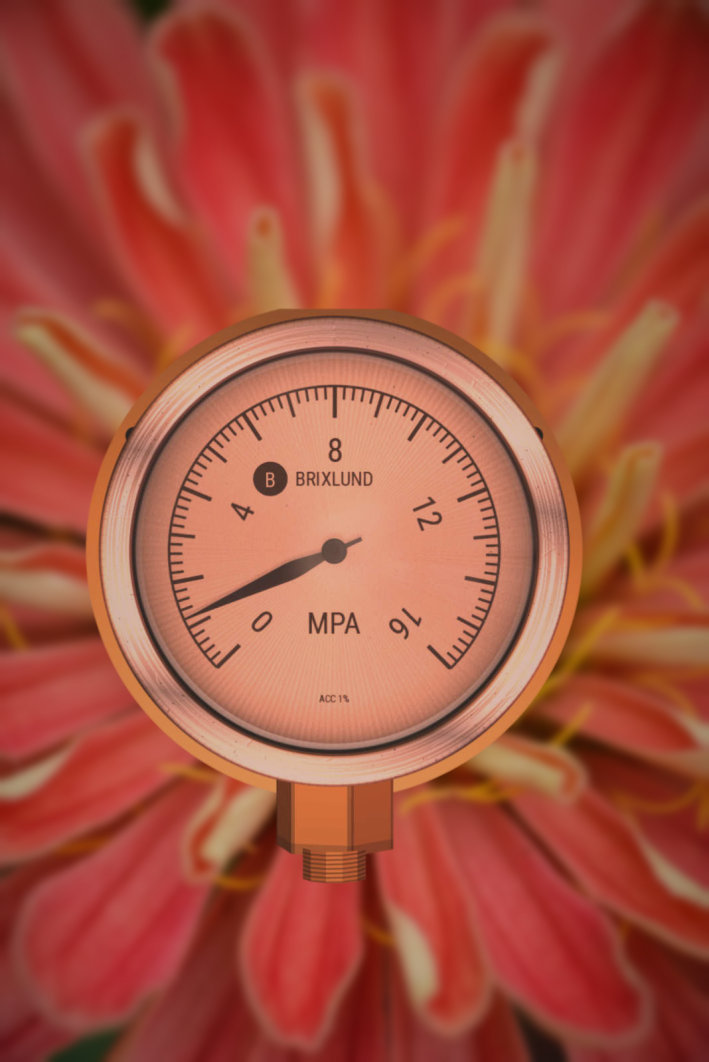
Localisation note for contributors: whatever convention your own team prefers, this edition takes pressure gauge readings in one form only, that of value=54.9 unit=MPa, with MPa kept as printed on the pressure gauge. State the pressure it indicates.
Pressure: value=1.2 unit=MPa
